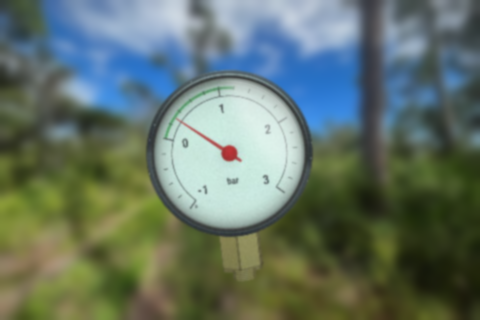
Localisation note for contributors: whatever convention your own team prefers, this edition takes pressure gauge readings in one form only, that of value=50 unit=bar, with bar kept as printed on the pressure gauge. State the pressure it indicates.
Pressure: value=0.3 unit=bar
